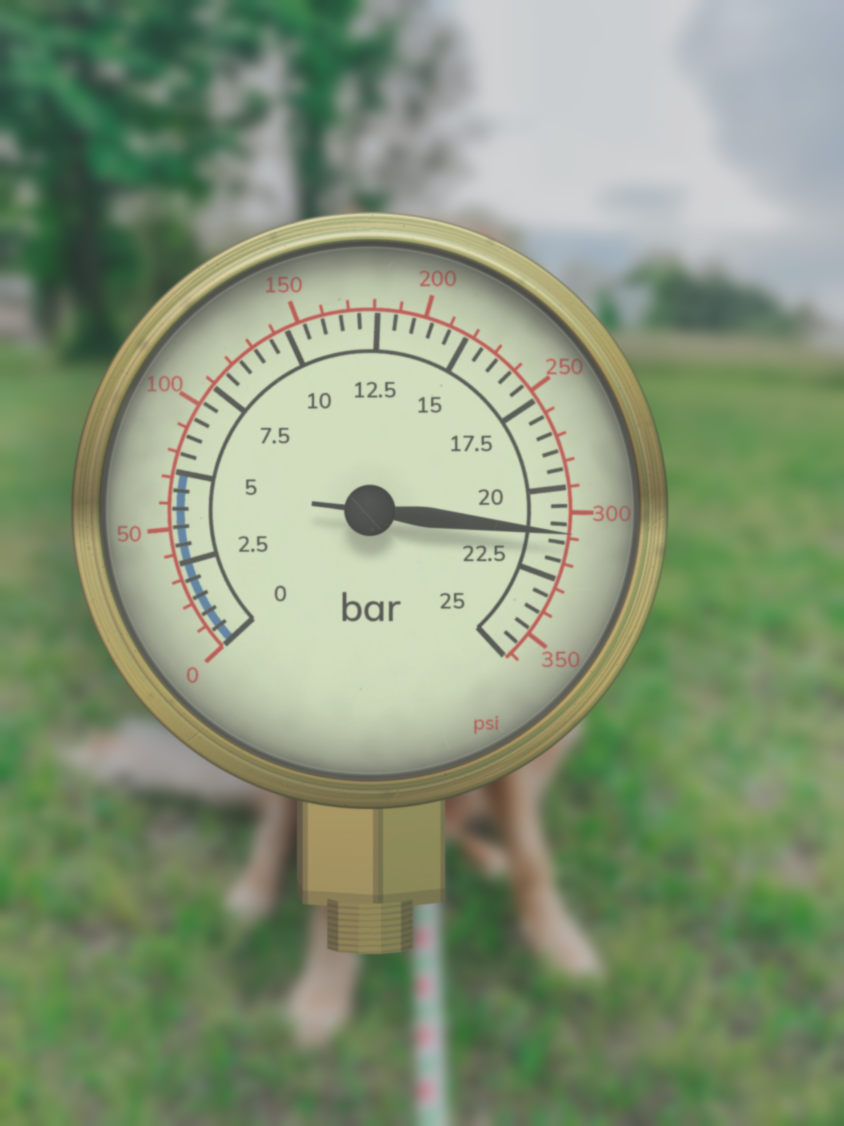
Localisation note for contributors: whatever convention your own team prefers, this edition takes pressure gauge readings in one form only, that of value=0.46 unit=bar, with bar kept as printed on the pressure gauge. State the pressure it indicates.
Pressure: value=21.25 unit=bar
